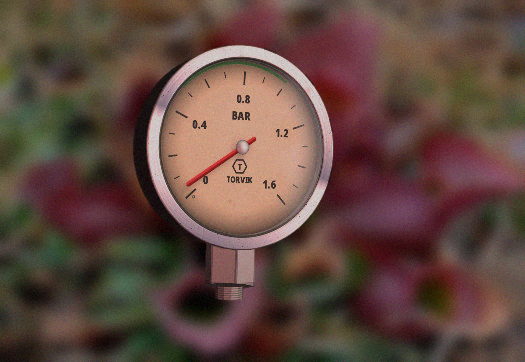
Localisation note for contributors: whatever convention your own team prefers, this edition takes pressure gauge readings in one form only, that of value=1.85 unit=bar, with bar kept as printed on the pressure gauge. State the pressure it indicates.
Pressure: value=0.05 unit=bar
